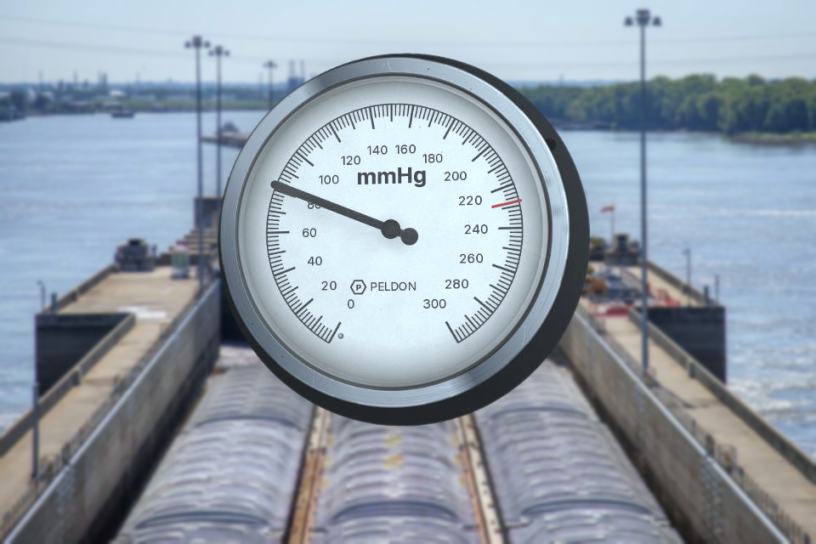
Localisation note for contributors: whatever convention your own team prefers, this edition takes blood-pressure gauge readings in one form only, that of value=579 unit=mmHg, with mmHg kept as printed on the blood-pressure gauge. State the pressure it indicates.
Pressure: value=82 unit=mmHg
